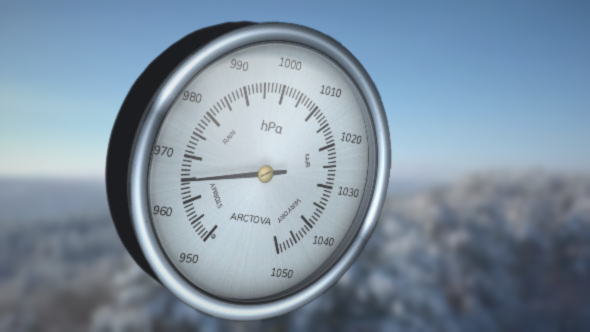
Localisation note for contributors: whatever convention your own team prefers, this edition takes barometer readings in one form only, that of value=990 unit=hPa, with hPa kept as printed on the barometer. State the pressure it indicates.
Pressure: value=965 unit=hPa
